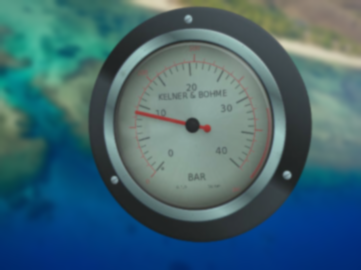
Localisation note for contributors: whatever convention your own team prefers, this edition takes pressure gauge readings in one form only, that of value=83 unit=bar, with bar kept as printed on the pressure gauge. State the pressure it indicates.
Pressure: value=9 unit=bar
